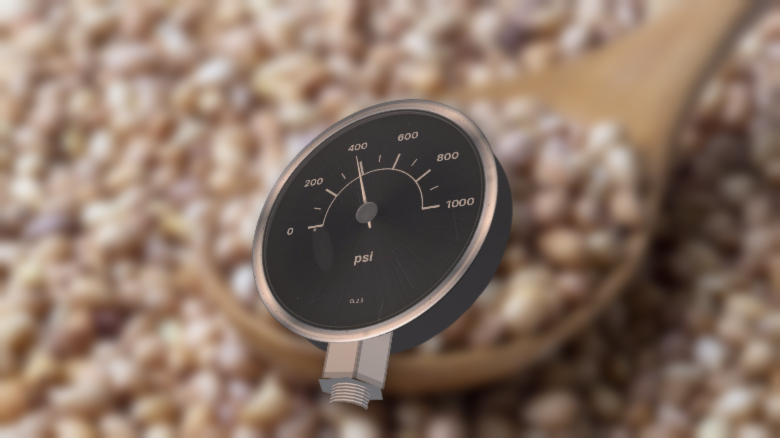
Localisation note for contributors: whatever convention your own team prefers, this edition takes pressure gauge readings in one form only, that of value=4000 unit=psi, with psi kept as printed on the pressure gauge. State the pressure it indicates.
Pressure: value=400 unit=psi
